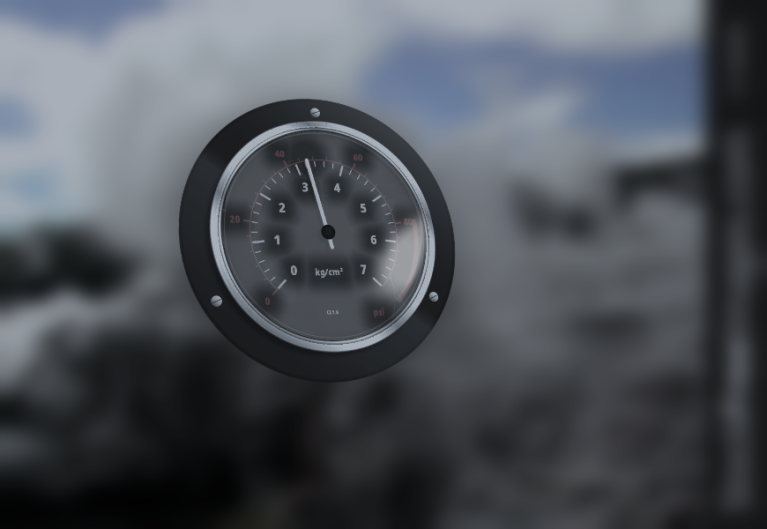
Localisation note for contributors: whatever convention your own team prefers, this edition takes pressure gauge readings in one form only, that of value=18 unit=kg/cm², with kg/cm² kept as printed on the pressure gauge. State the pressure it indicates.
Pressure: value=3.2 unit=kg/cm²
